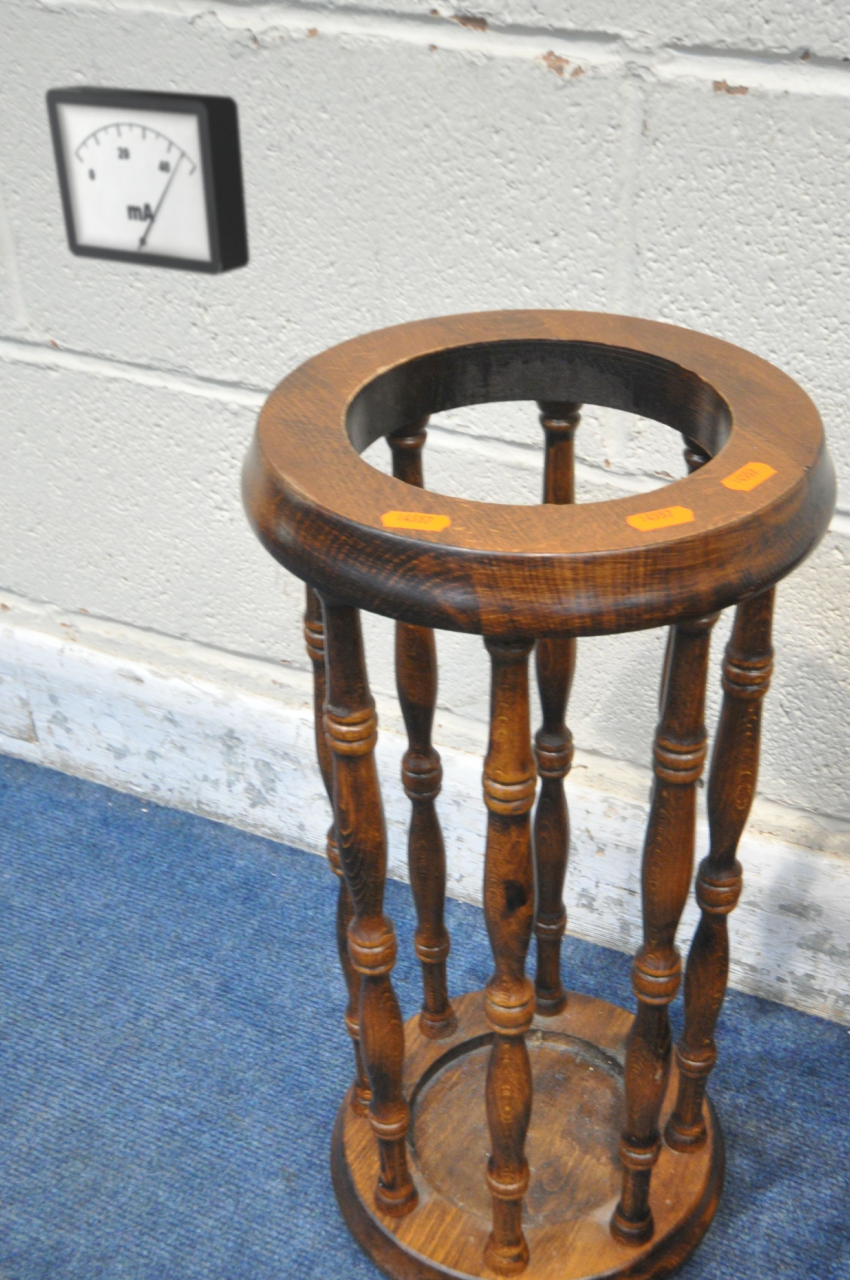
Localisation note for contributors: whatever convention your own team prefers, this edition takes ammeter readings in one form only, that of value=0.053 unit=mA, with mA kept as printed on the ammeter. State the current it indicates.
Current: value=45 unit=mA
